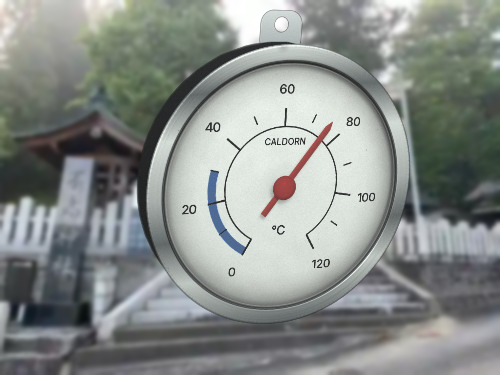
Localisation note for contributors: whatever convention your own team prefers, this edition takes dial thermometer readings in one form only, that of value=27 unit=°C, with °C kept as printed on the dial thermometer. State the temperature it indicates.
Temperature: value=75 unit=°C
